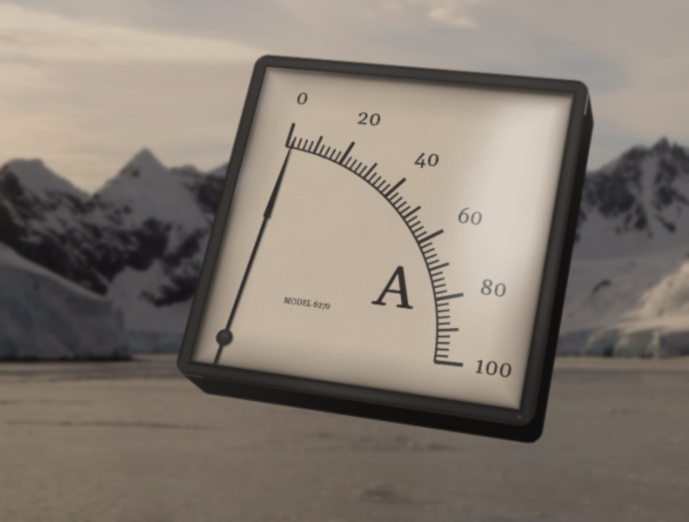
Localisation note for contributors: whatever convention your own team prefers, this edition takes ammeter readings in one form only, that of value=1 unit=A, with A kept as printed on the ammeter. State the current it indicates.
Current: value=2 unit=A
